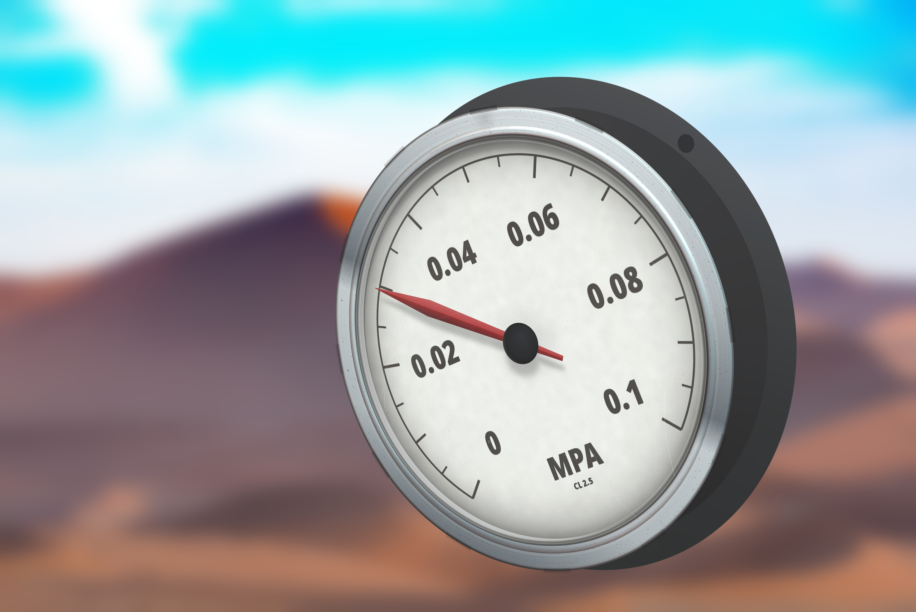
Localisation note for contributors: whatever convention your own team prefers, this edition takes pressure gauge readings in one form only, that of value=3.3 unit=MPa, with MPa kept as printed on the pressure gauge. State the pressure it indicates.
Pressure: value=0.03 unit=MPa
